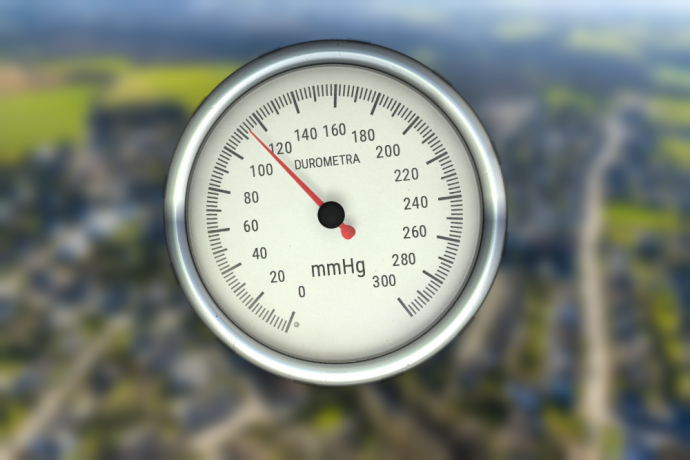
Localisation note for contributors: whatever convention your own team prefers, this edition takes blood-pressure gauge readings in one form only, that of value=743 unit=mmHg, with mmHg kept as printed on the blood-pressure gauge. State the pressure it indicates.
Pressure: value=114 unit=mmHg
